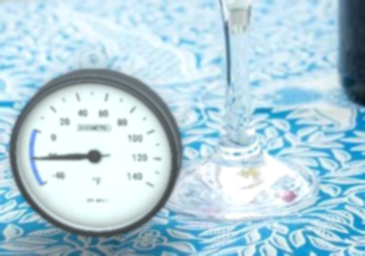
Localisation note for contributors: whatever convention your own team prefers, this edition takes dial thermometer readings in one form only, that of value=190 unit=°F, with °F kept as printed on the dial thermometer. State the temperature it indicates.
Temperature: value=-20 unit=°F
